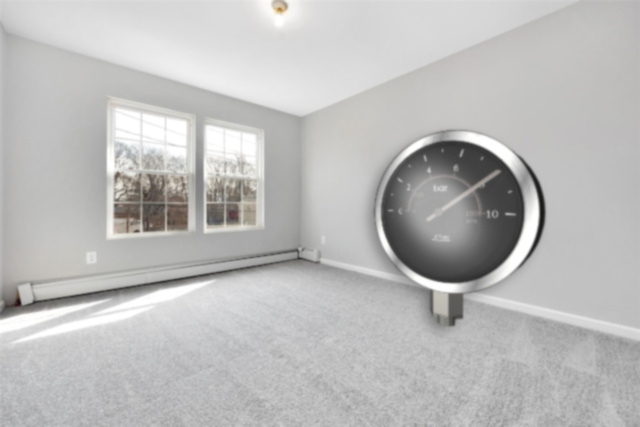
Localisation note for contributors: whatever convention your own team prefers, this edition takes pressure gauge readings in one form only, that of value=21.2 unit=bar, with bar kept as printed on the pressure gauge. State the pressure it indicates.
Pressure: value=8 unit=bar
